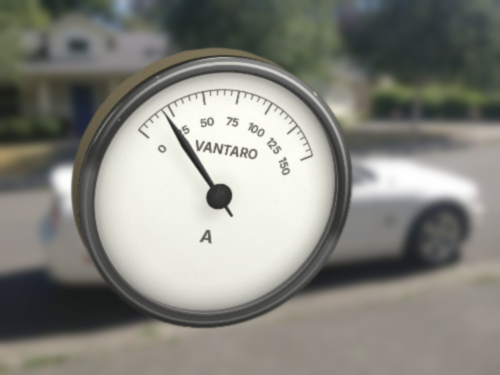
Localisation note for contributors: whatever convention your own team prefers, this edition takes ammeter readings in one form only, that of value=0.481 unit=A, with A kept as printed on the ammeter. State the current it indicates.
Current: value=20 unit=A
